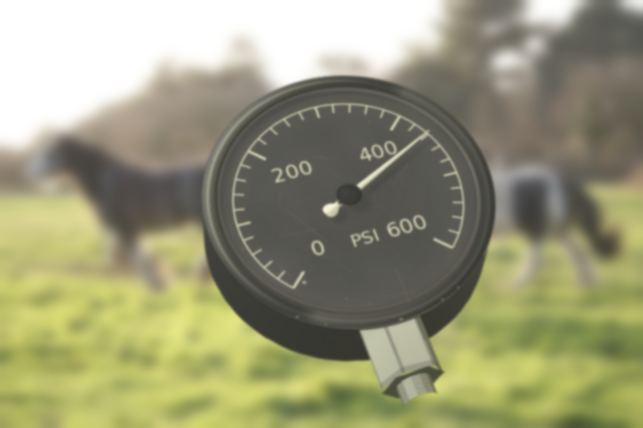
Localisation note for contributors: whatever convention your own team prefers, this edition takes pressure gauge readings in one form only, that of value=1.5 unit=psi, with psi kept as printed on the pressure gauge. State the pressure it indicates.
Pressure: value=440 unit=psi
